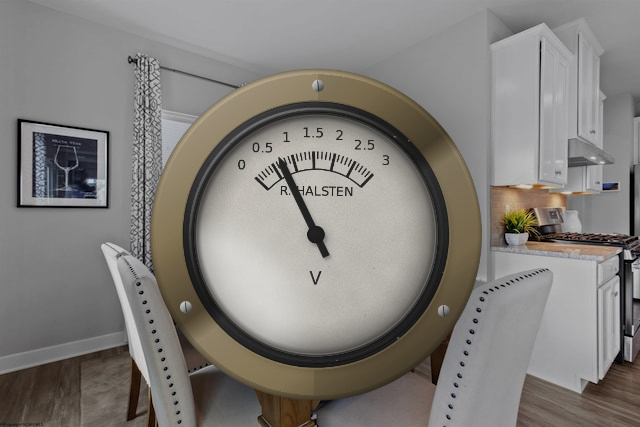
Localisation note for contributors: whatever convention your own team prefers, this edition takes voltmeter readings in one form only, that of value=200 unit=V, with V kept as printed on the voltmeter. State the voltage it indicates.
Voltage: value=0.7 unit=V
